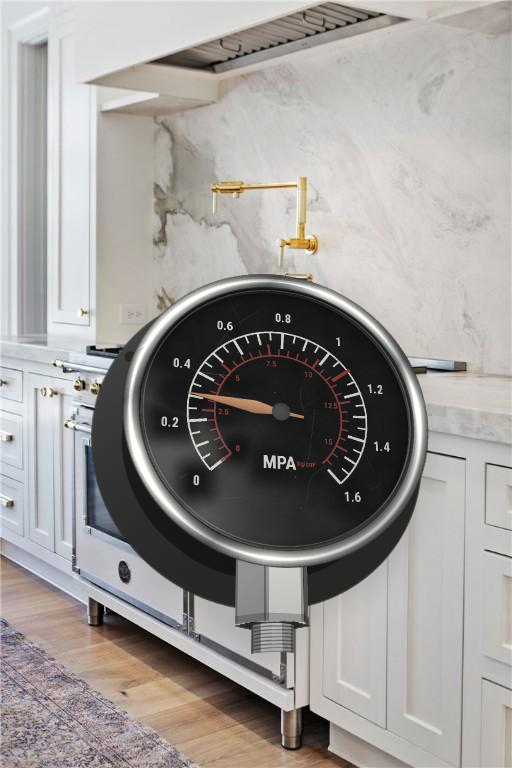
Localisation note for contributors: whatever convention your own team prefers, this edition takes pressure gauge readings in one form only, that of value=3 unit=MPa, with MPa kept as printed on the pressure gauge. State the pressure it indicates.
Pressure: value=0.3 unit=MPa
